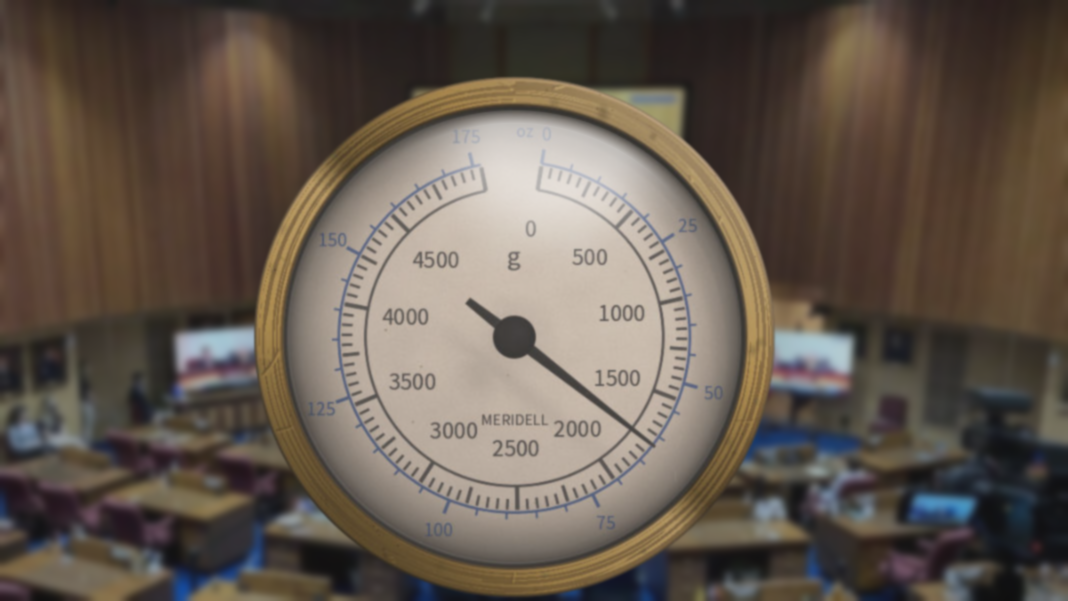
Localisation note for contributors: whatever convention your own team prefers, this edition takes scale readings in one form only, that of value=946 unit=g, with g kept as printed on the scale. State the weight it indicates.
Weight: value=1750 unit=g
